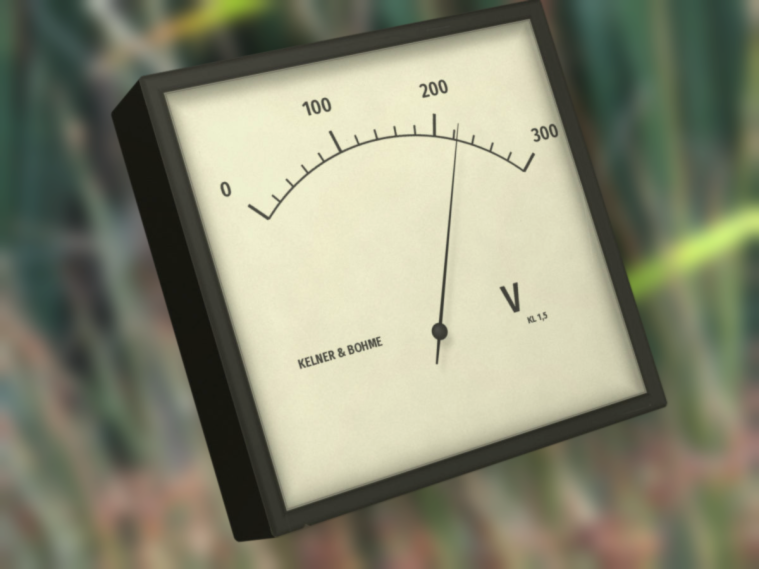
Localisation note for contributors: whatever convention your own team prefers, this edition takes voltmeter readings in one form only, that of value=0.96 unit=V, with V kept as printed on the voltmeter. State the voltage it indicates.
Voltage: value=220 unit=V
